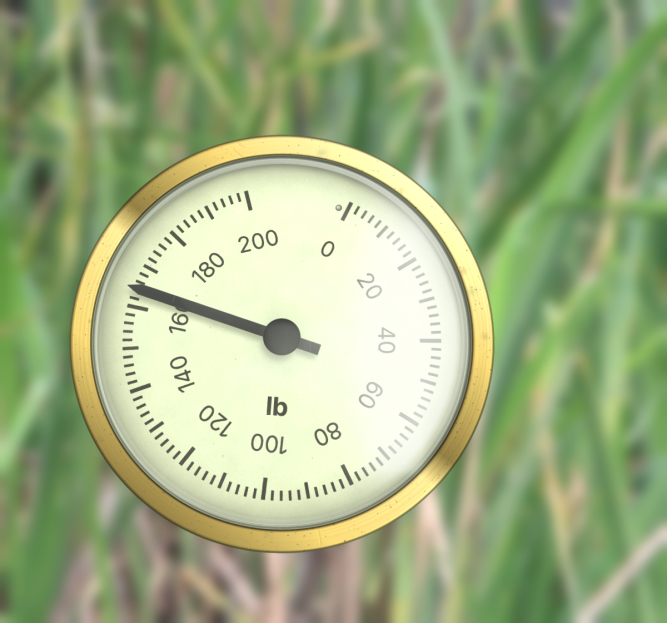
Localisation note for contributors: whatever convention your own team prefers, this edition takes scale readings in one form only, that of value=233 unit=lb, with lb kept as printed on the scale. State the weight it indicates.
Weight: value=164 unit=lb
